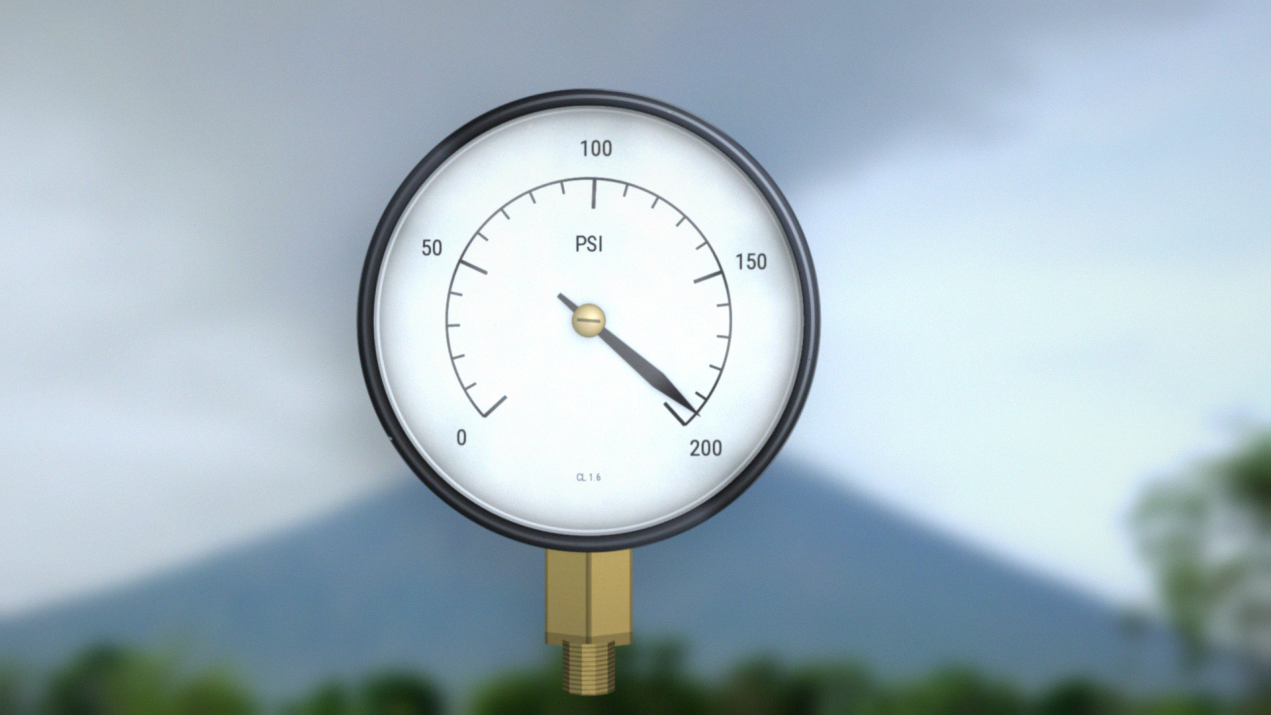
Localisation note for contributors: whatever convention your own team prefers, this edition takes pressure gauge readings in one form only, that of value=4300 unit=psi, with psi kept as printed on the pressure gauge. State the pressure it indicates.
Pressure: value=195 unit=psi
